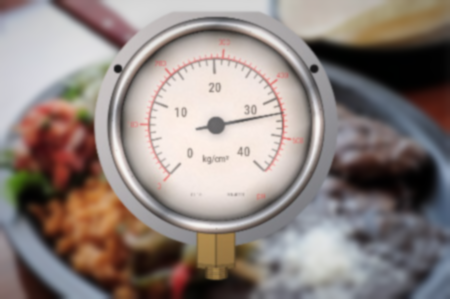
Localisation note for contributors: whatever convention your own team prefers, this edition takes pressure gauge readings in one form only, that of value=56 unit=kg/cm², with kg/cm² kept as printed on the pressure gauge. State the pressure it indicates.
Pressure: value=32 unit=kg/cm²
